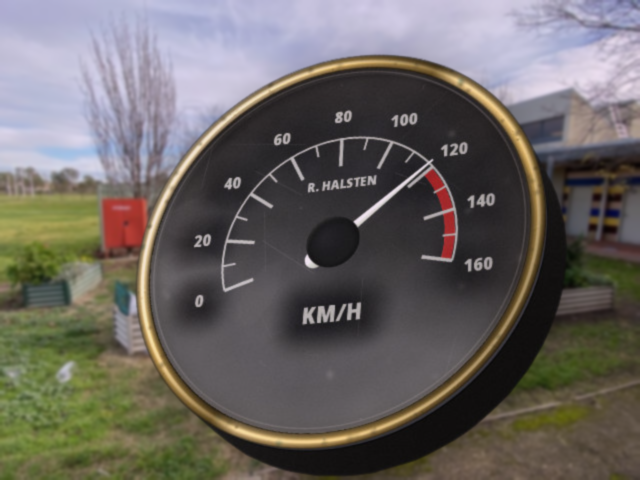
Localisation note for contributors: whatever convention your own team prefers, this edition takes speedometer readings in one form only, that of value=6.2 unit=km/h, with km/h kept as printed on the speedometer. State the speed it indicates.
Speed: value=120 unit=km/h
